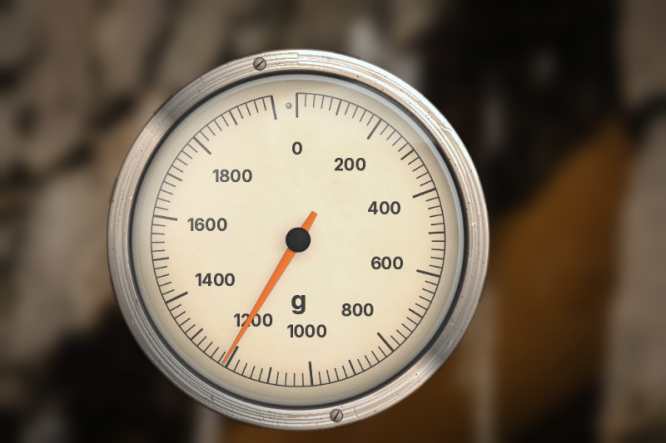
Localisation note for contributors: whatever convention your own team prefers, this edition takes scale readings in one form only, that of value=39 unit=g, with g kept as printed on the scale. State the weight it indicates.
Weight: value=1210 unit=g
